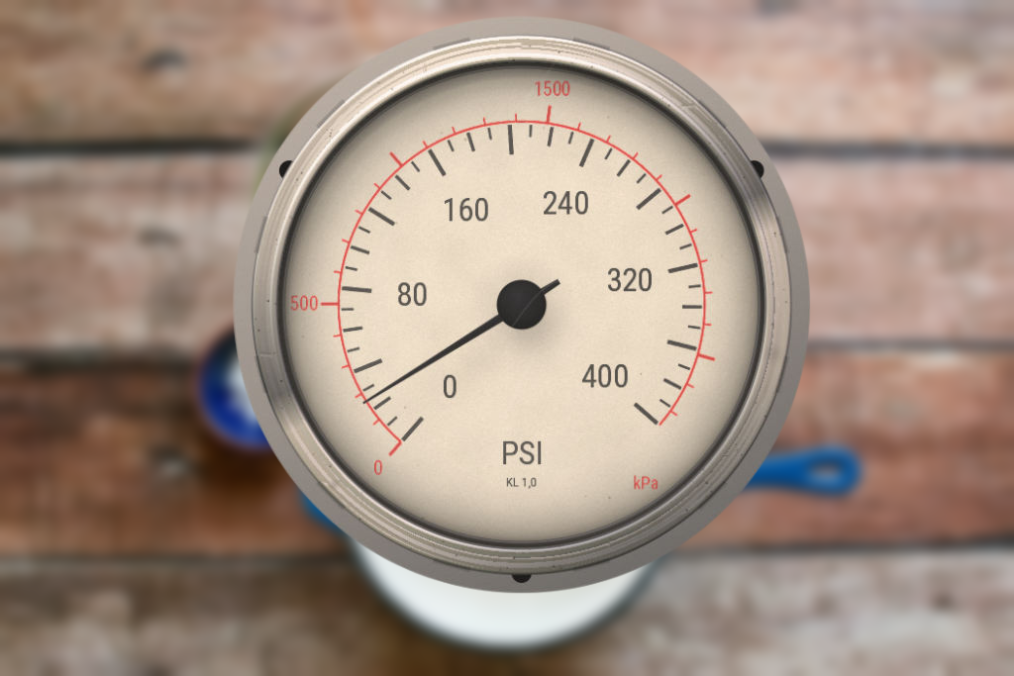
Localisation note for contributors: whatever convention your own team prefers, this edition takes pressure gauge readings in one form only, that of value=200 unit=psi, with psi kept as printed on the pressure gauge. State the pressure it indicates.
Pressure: value=25 unit=psi
